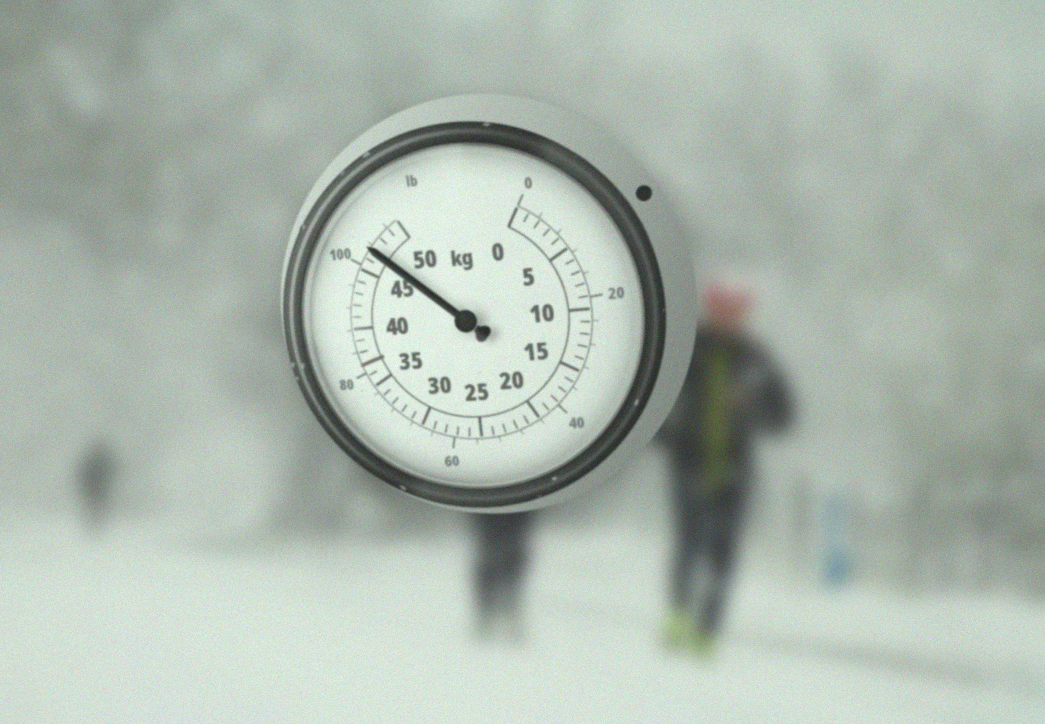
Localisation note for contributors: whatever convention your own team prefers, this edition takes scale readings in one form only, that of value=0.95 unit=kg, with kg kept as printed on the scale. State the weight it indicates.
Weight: value=47 unit=kg
